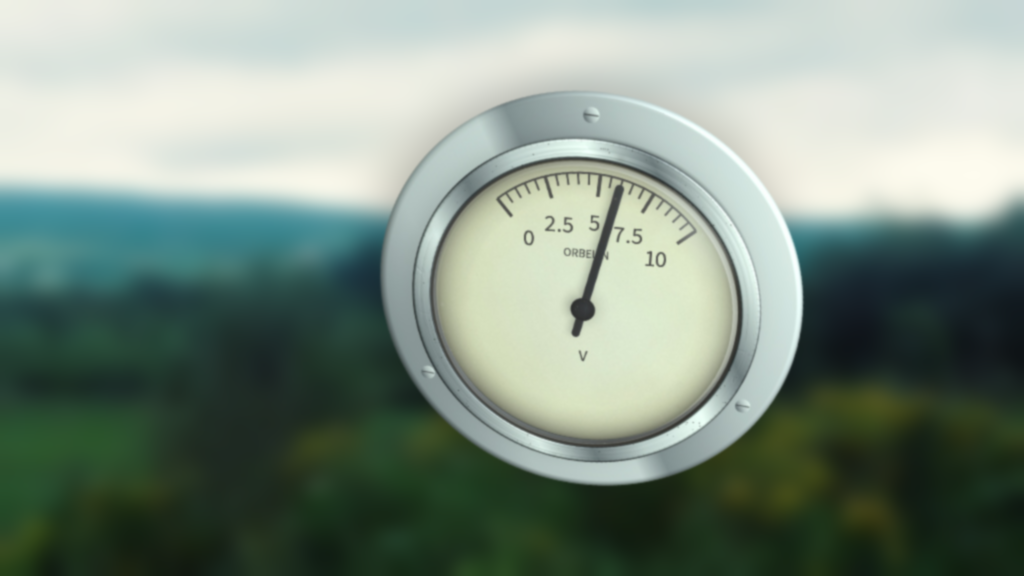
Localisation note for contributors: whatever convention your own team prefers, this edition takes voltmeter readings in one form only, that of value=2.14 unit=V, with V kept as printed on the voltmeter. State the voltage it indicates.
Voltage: value=6 unit=V
